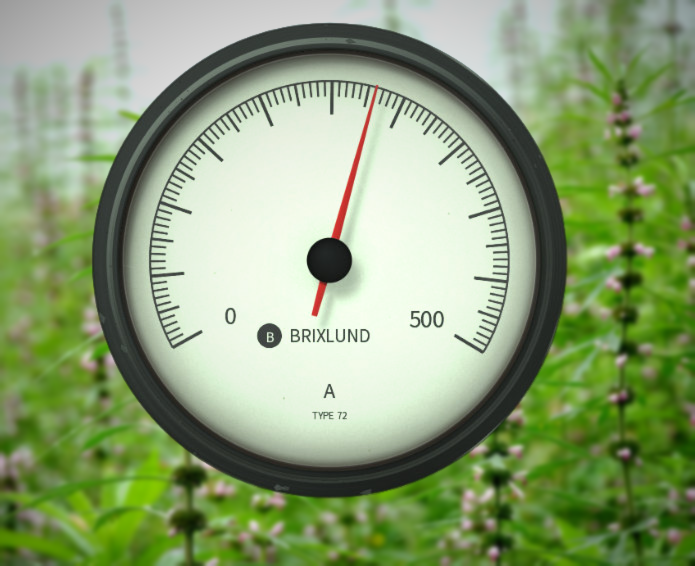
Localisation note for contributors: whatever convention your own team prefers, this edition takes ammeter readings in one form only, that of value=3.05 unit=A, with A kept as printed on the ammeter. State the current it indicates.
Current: value=280 unit=A
